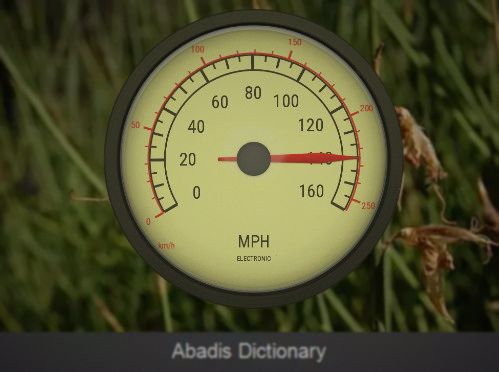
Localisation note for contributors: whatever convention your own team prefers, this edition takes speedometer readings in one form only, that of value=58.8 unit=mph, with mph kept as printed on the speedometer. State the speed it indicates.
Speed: value=140 unit=mph
